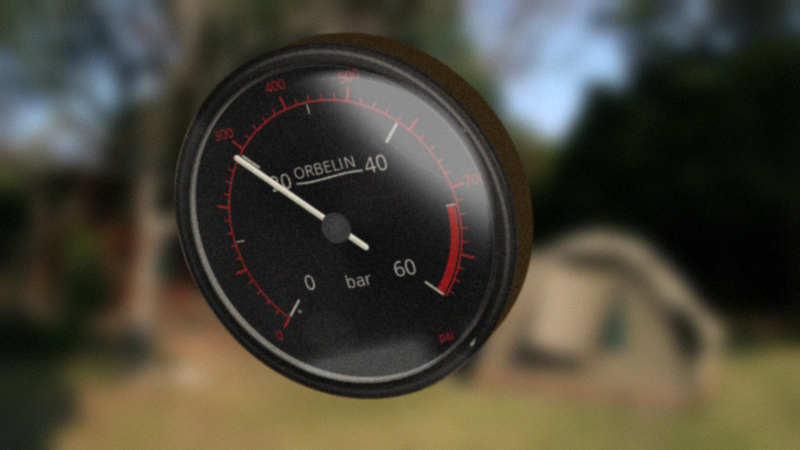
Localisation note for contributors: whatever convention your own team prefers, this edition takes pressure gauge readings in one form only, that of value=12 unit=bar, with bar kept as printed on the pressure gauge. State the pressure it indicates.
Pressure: value=20 unit=bar
